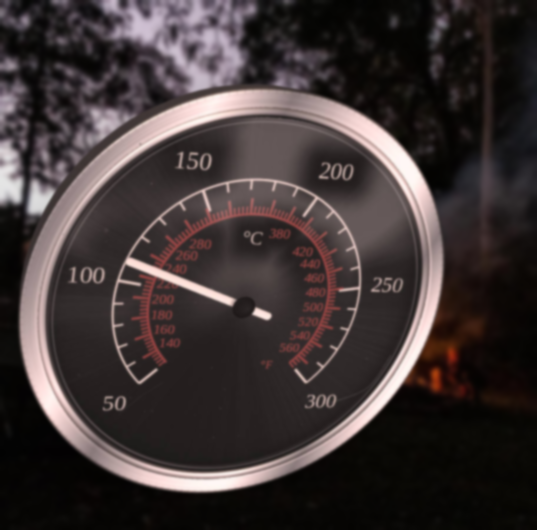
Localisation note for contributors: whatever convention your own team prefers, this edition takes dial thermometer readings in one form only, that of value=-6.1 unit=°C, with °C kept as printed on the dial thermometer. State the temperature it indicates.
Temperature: value=110 unit=°C
